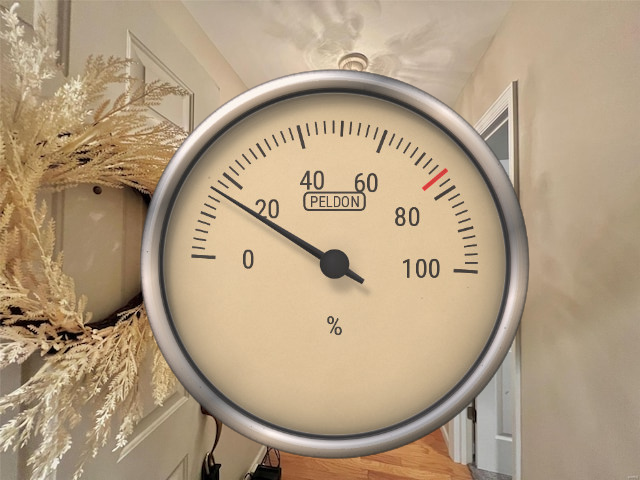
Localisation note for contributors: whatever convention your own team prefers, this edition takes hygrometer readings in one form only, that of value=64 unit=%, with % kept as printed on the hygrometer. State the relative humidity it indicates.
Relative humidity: value=16 unit=%
